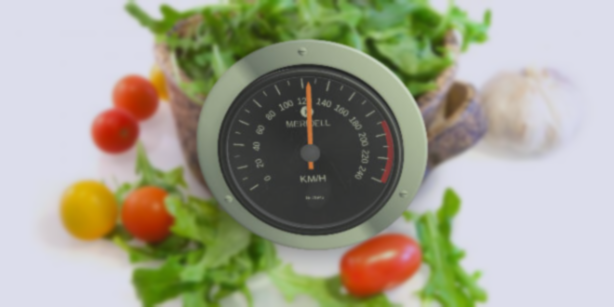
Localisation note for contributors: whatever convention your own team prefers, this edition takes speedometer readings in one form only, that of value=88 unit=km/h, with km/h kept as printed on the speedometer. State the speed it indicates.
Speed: value=125 unit=km/h
